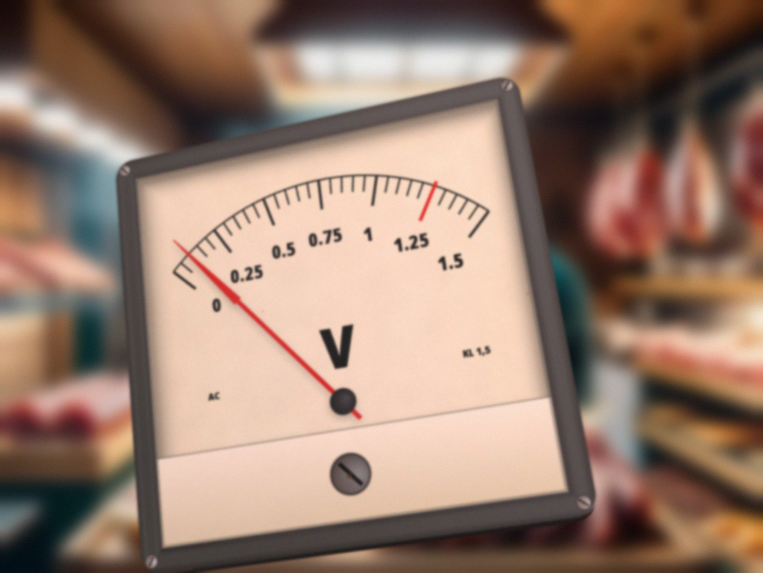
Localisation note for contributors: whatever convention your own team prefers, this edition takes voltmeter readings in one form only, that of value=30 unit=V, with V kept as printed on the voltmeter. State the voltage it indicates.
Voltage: value=0.1 unit=V
